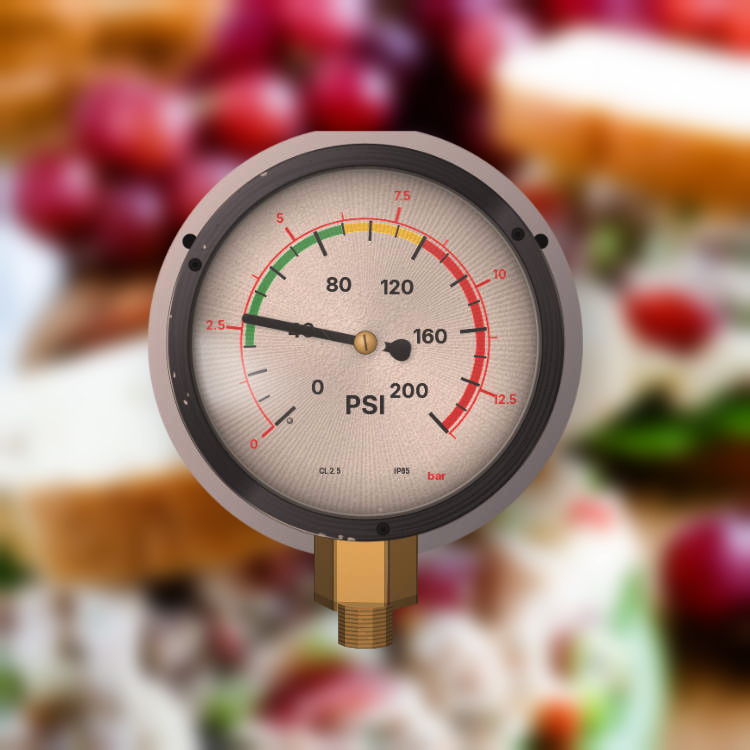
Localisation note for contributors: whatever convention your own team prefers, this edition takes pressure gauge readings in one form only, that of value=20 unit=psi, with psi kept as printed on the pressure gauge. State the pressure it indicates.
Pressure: value=40 unit=psi
